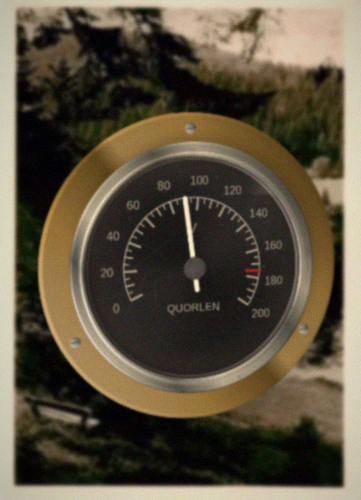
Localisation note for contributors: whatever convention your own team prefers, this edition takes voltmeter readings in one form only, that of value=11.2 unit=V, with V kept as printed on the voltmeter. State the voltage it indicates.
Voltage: value=90 unit=V
